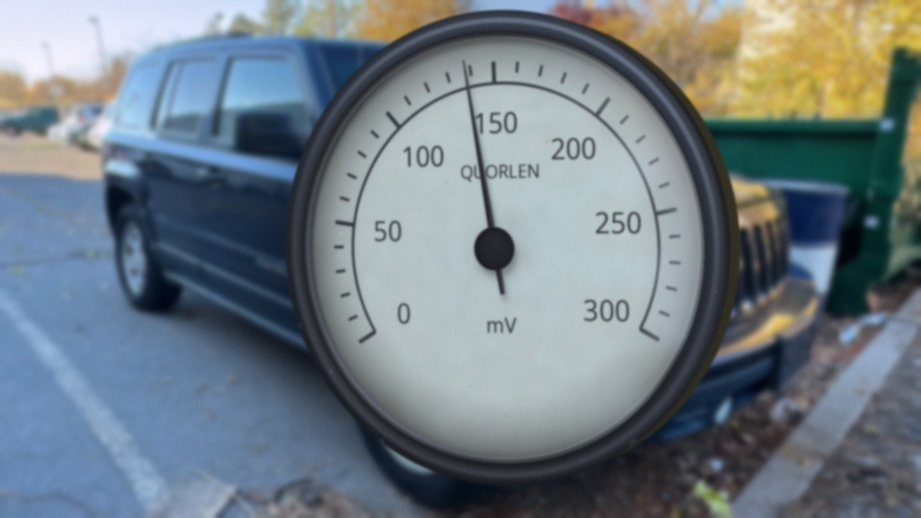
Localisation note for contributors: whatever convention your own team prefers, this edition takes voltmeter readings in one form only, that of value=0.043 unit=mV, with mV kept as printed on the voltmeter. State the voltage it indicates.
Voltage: value=140 unit=mV
